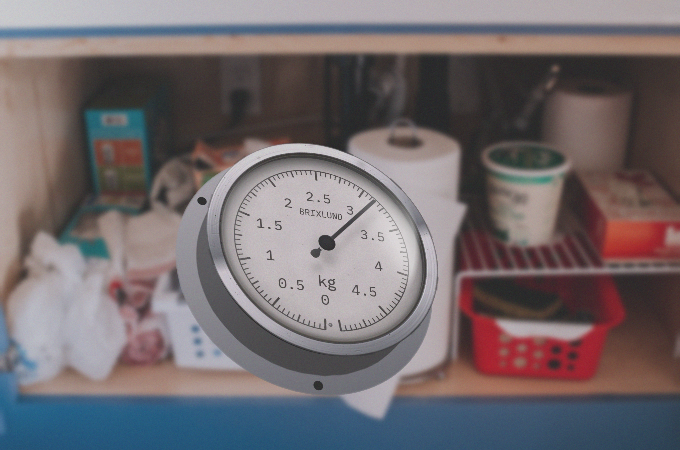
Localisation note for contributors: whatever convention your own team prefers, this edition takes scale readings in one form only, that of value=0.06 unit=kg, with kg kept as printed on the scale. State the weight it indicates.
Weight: value=3.15 unit=kg
